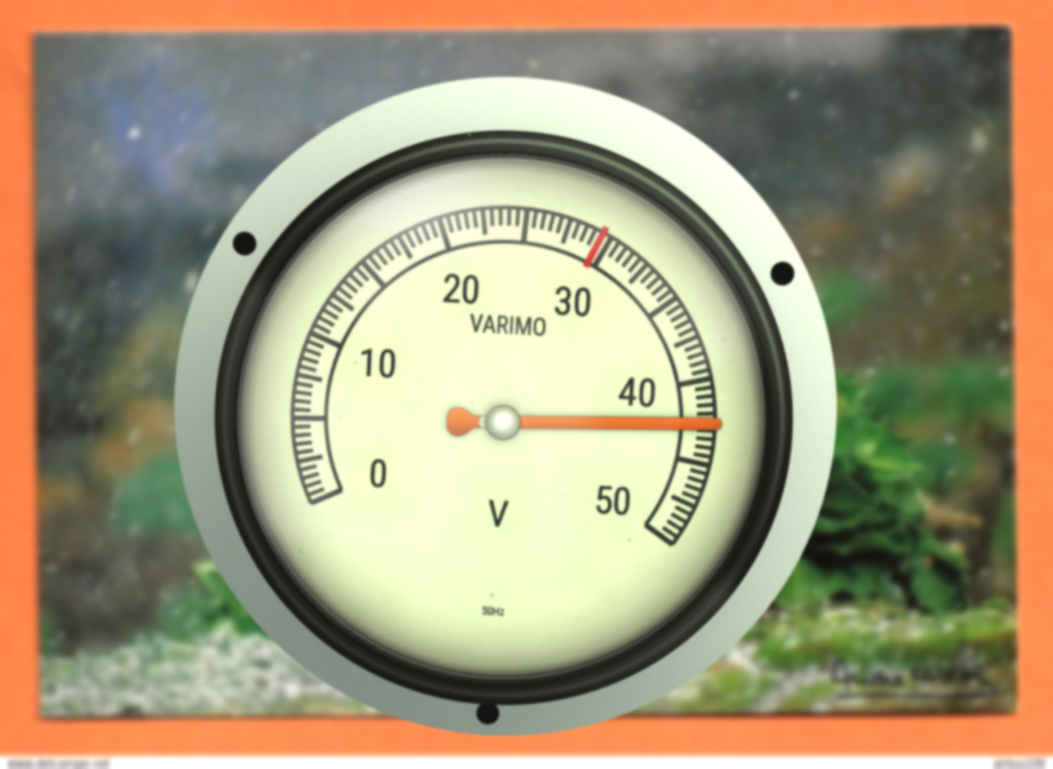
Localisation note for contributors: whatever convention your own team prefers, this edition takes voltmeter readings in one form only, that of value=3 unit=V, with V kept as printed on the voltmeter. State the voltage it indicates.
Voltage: value=42.5 unit=V
